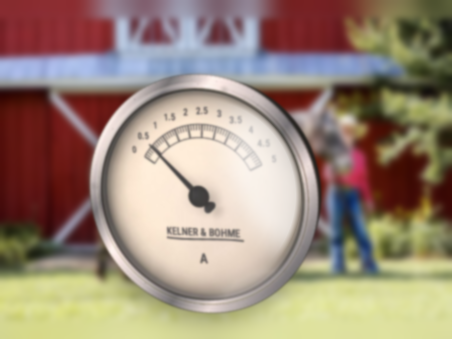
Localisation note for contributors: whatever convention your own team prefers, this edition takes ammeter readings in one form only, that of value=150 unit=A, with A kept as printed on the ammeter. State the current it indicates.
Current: value=0.5 unit=A
